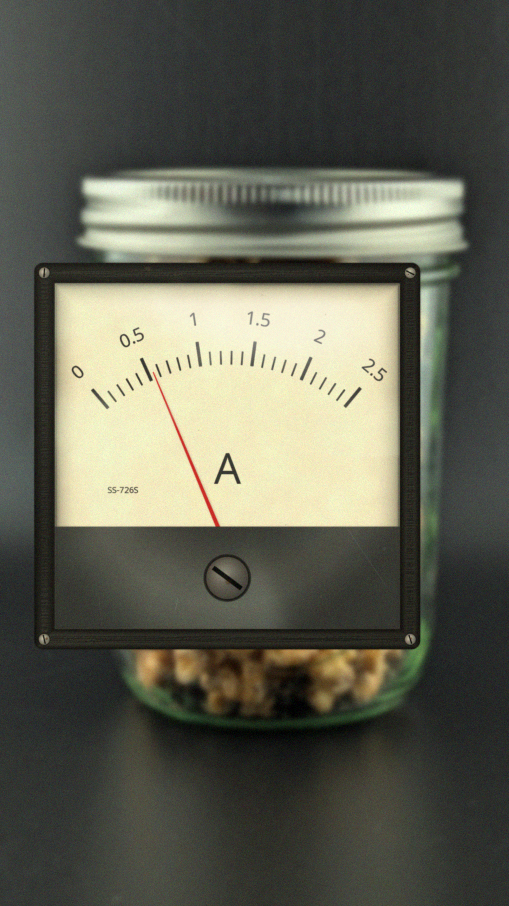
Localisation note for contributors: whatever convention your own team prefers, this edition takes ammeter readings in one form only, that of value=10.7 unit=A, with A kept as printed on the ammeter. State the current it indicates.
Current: value=0.55 unit=A
